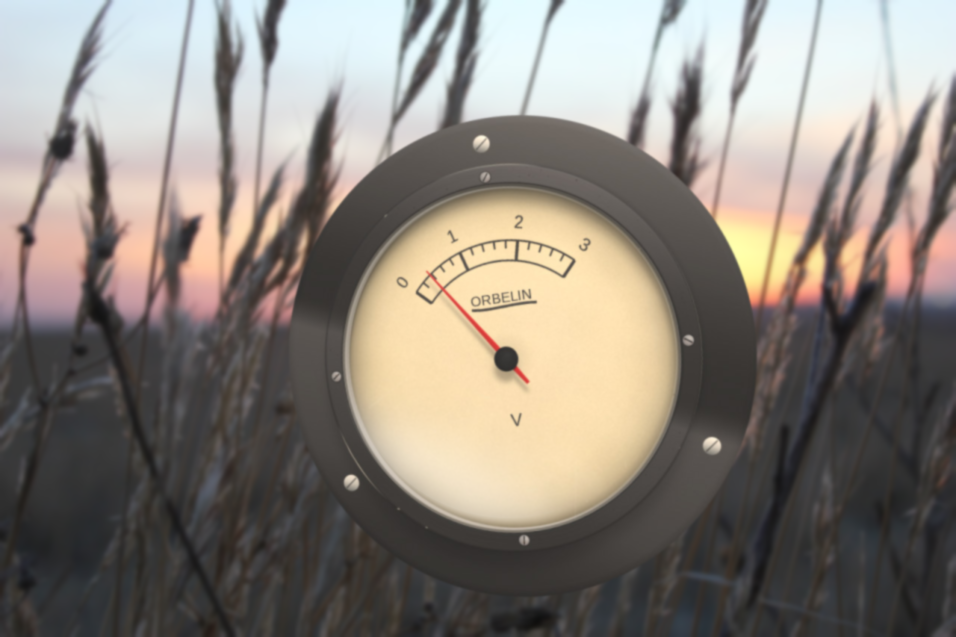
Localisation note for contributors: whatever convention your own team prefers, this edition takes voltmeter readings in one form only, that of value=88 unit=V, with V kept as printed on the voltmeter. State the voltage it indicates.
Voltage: value=0.4 unit=V
